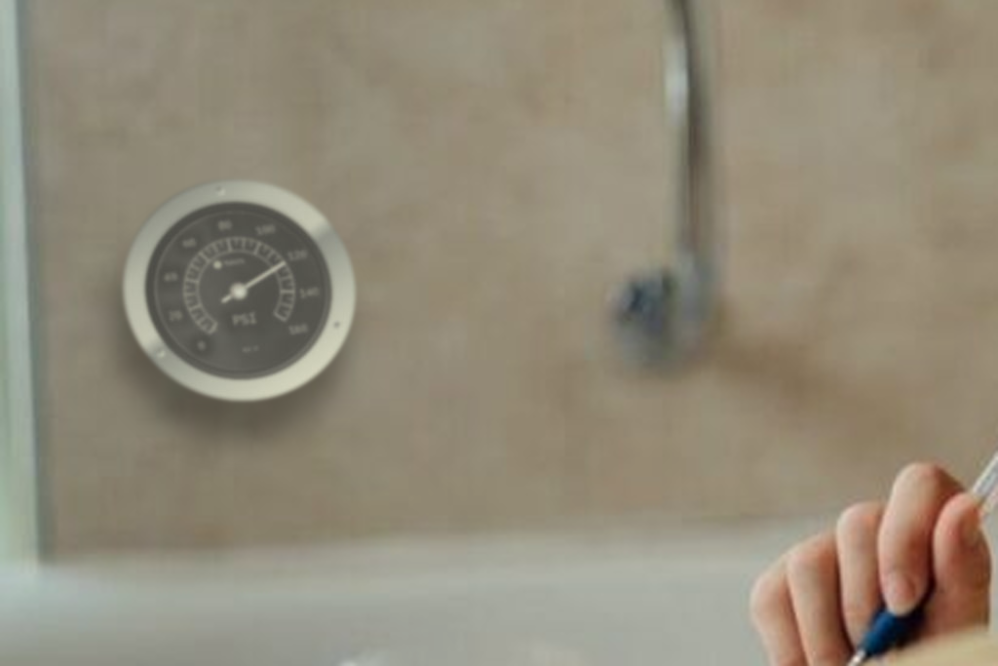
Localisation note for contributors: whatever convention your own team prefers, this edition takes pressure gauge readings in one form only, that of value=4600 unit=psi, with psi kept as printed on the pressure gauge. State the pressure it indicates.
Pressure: value=120 unit=psi
